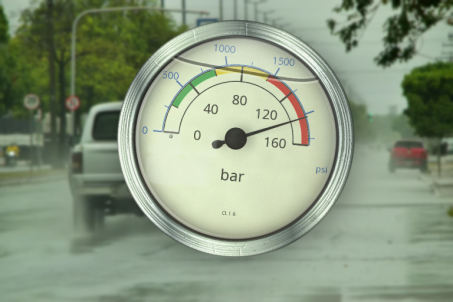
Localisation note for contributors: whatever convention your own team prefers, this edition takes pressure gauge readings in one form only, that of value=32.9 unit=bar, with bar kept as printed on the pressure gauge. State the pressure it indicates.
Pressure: value=140 unit=bar
